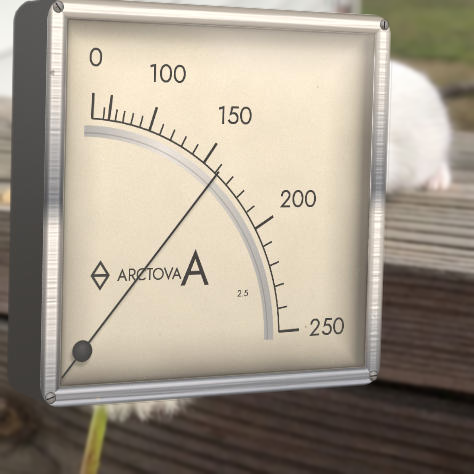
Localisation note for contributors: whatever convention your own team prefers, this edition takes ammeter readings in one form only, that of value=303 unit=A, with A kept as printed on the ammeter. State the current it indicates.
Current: value=160 unit=A
